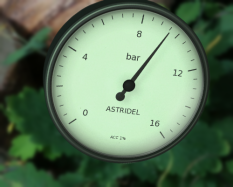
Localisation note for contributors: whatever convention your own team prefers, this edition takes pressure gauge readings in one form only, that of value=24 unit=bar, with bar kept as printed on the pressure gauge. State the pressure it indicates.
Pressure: value=9.5 unit=bar
